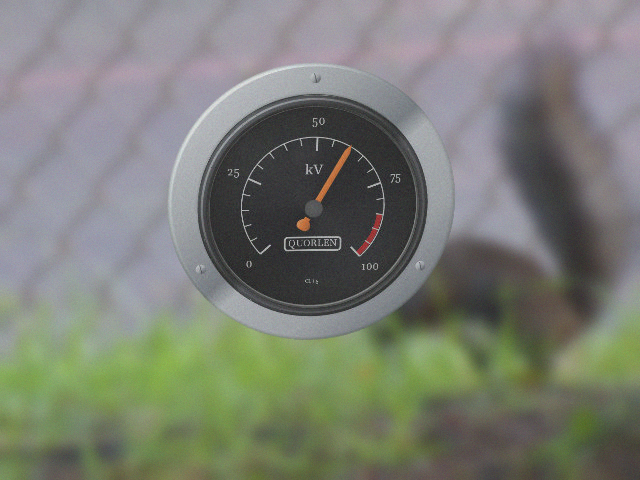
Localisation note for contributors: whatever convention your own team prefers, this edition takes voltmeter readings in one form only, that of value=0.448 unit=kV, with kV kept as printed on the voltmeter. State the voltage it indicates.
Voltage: value=60 unit=kV
